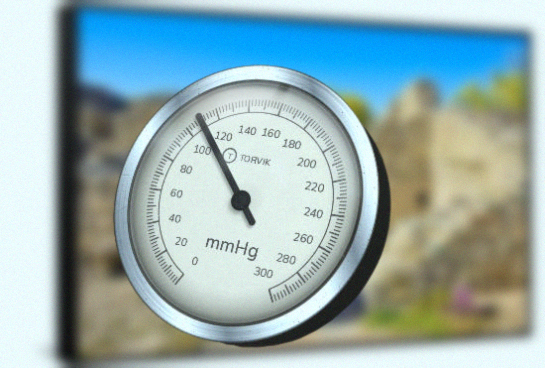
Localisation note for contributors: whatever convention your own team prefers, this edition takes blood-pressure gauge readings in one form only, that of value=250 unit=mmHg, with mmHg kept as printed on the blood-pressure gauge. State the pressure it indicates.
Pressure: value=110 unit=mmHg
